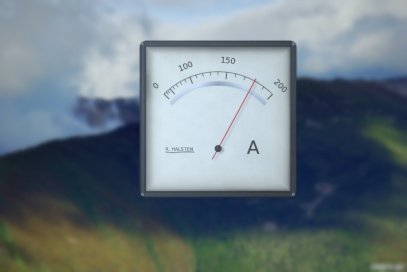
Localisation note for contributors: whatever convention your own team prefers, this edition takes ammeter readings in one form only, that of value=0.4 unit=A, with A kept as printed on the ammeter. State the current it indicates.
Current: value=180 unit=A
